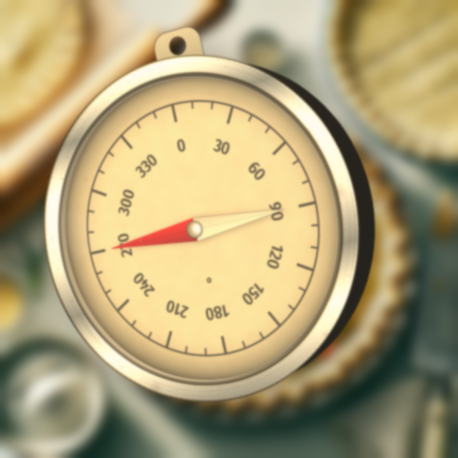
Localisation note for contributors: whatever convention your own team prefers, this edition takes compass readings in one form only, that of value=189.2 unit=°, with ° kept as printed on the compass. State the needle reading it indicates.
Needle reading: value=270 unit=°
